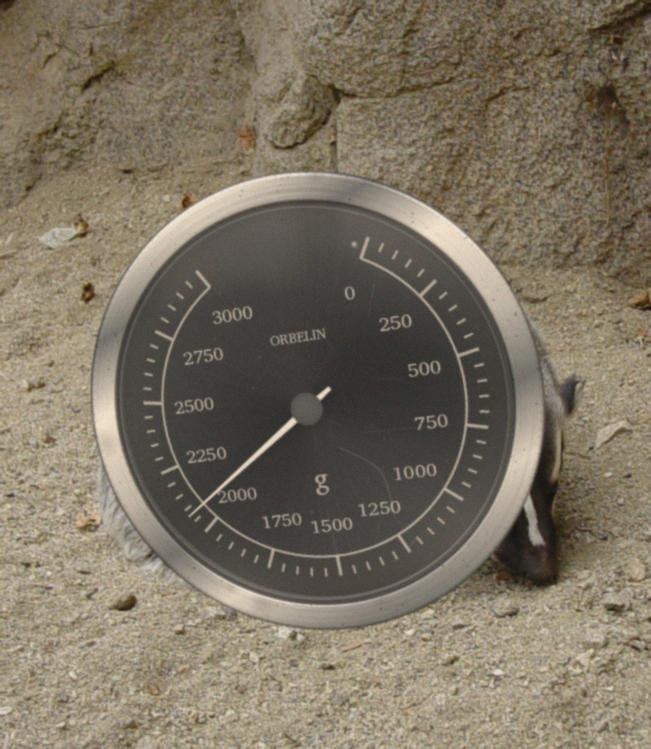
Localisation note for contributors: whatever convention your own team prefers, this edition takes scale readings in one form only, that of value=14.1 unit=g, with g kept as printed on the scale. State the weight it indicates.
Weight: value=2075 unit=g
